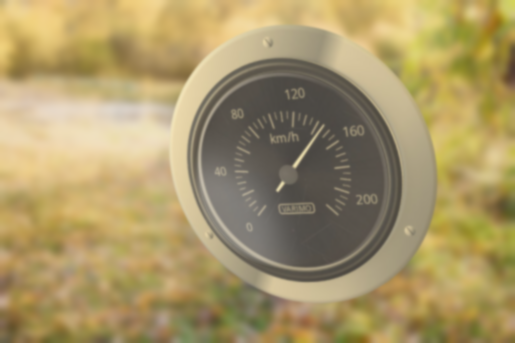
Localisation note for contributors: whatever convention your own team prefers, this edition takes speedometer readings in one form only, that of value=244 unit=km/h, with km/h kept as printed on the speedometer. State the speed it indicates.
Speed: value=145 unit=km/h
